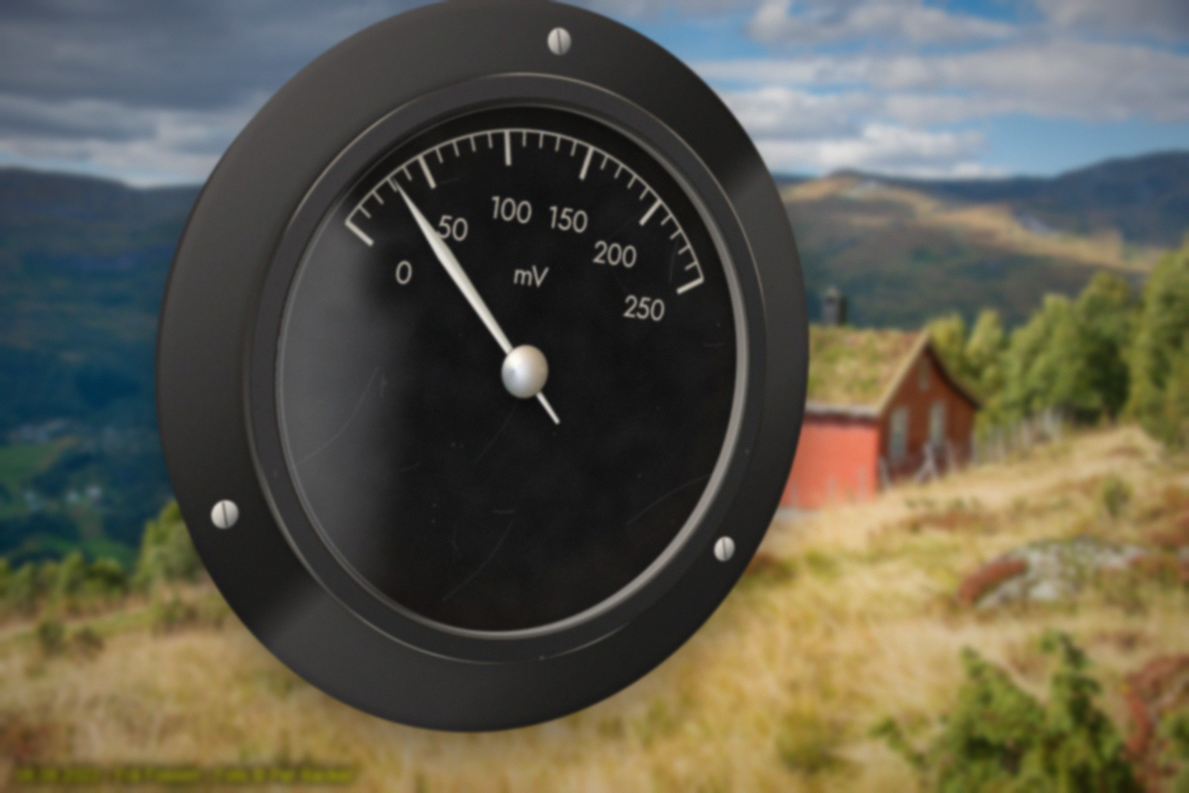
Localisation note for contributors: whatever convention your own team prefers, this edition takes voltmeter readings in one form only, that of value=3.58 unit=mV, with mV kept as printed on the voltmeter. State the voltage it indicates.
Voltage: value=30 unit=mV
